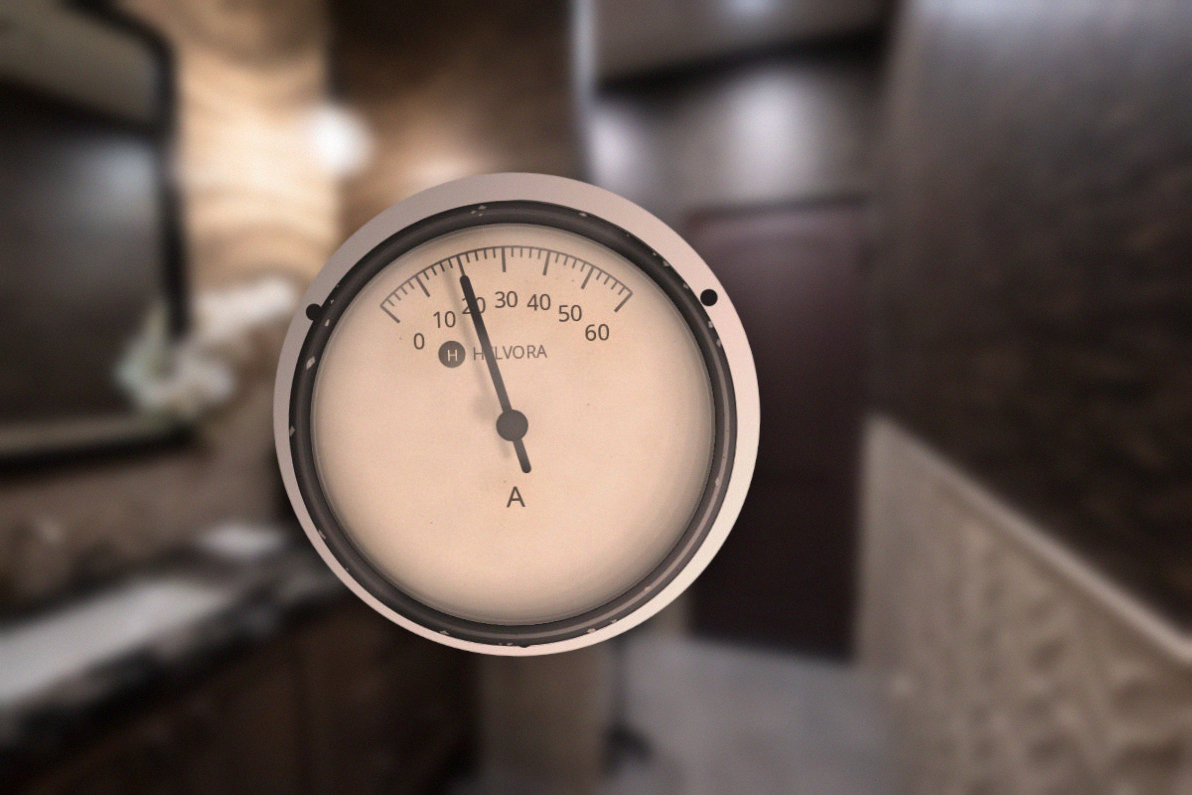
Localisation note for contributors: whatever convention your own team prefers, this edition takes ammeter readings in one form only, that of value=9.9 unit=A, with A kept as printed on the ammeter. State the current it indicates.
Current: value=20 unit=A
